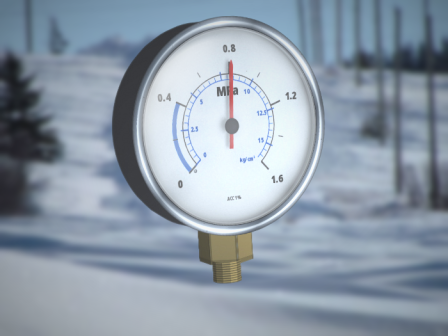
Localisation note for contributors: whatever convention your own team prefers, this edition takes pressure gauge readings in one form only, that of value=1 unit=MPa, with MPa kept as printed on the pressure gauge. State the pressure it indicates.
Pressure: value=0.8 unit=MPa
